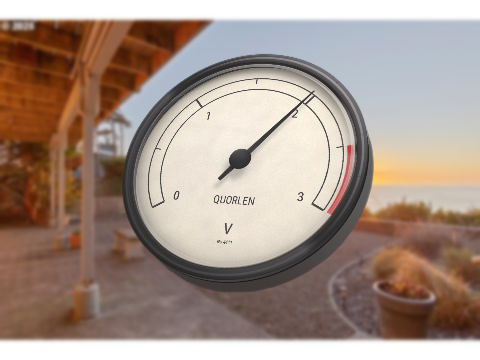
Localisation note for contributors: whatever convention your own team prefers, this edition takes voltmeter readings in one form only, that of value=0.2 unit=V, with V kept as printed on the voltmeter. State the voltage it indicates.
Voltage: value=2 unit=V
